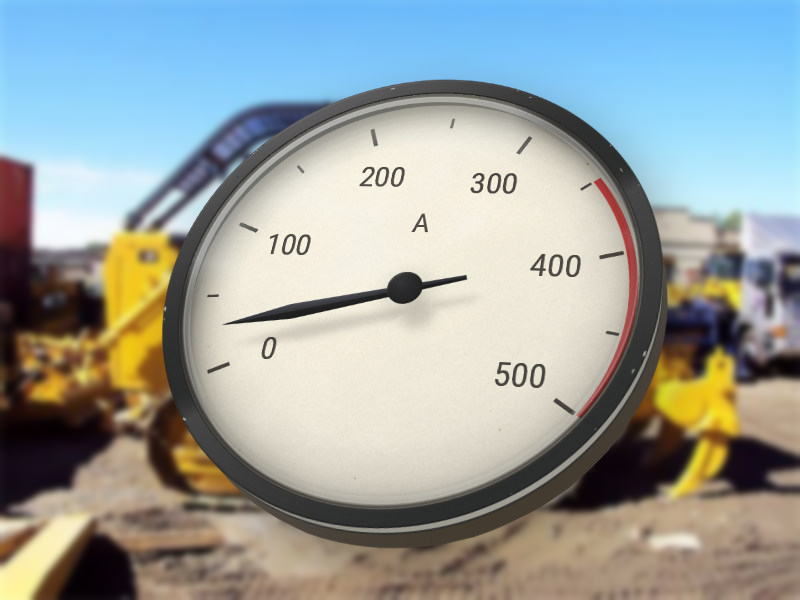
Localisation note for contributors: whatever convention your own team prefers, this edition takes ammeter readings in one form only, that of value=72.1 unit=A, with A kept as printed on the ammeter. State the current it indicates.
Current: value=25 unit=A
